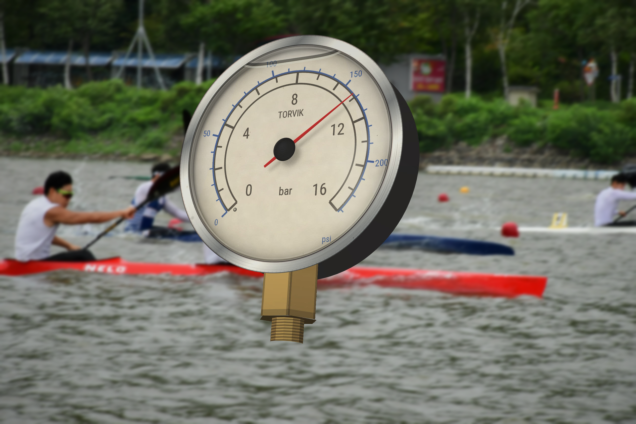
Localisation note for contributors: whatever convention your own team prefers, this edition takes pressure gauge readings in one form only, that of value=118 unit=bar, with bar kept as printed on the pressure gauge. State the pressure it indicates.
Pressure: value=11 unit=bar
